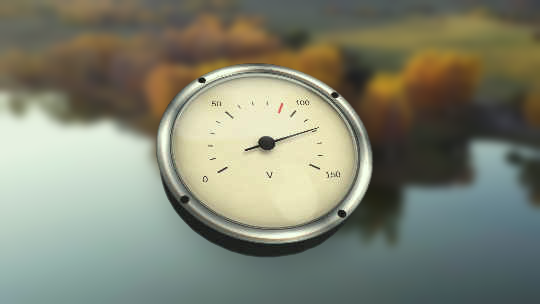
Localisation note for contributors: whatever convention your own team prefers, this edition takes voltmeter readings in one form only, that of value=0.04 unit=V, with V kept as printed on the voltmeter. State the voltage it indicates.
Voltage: value=120 unit=V
